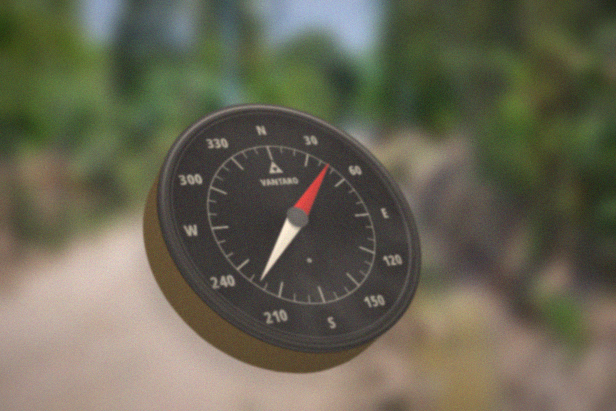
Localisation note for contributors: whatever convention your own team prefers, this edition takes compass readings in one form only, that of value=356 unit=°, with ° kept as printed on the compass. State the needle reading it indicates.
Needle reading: value=45 unit=°
